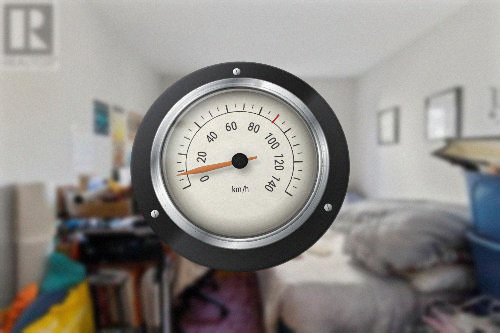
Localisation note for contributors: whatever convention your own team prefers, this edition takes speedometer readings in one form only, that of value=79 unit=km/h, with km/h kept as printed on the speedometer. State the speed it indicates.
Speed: value=7.5 unit=km/h
